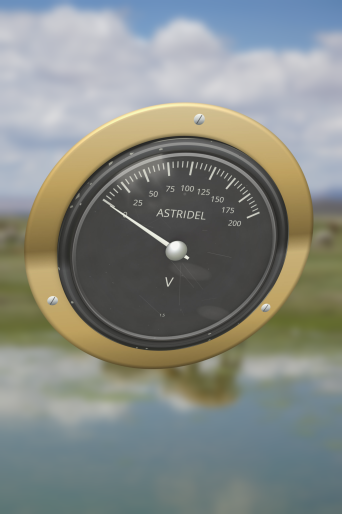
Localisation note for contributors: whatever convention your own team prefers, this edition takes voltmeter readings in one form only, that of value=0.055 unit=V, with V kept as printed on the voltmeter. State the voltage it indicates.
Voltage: value=0 unit=V
